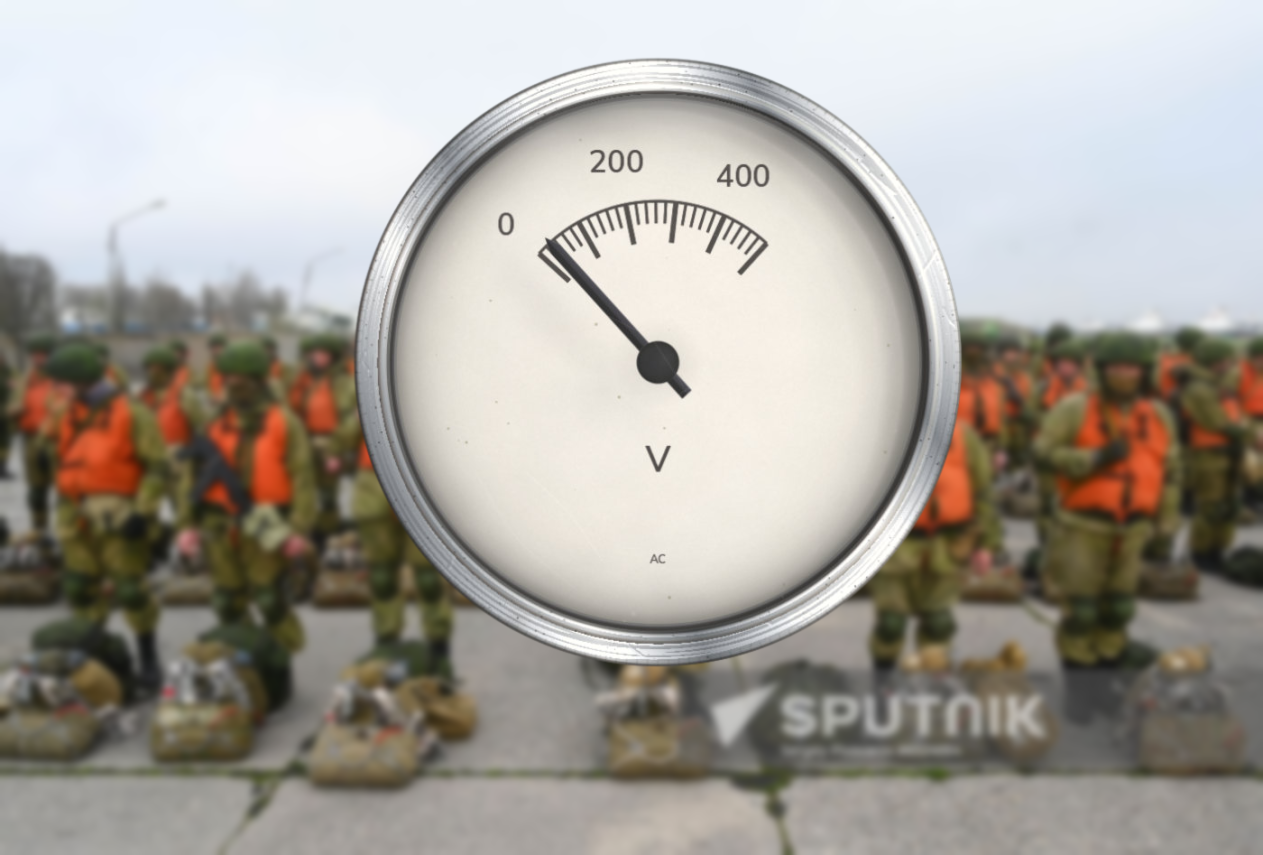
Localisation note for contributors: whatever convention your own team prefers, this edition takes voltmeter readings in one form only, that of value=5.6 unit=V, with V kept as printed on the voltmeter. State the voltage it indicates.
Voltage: value=30 unit=V
